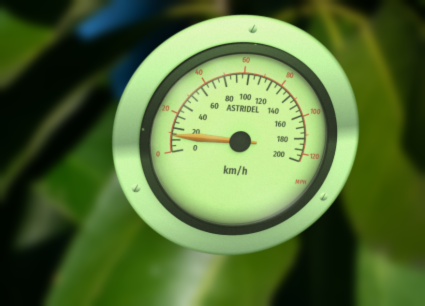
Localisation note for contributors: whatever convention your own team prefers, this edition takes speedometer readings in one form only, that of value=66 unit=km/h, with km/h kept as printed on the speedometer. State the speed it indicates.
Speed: value=15 unit=km/h
